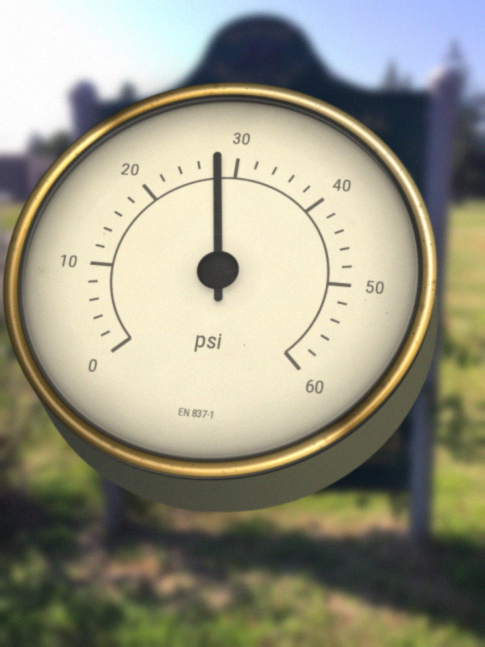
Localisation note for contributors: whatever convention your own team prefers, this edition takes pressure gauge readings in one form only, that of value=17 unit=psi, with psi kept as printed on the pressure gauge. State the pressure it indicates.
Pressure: value=28 unit=psi
